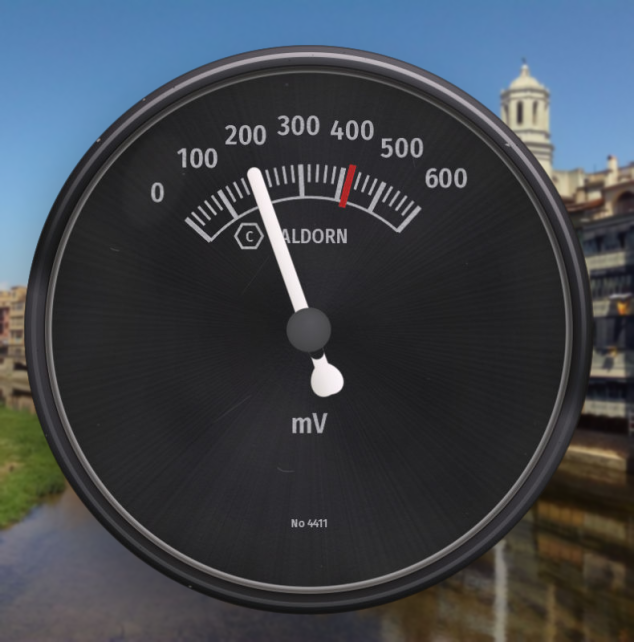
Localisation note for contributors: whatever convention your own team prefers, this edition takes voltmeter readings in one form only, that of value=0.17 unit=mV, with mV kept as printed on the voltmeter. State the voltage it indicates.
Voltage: value=190 unit=mV
